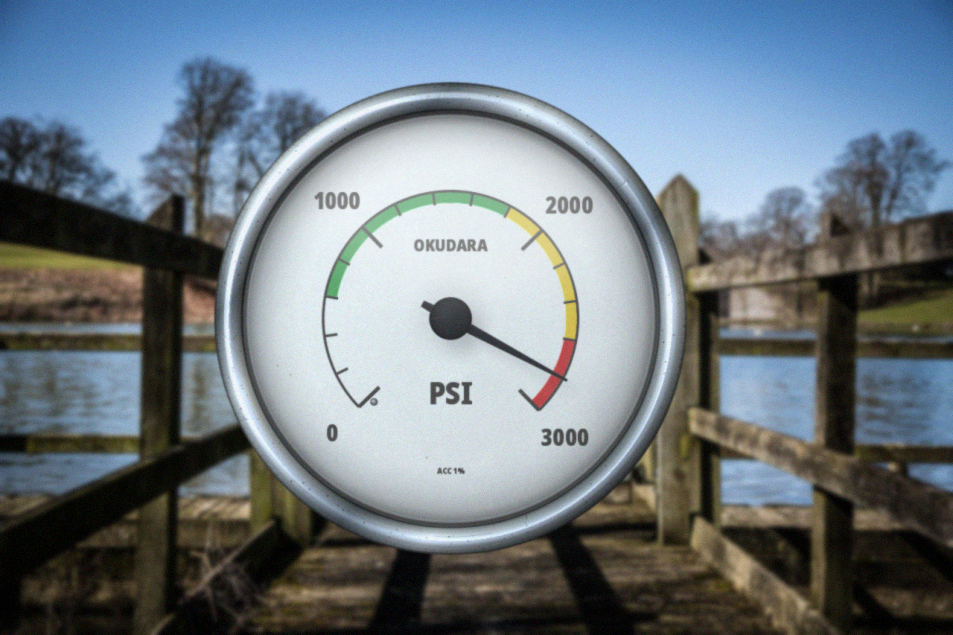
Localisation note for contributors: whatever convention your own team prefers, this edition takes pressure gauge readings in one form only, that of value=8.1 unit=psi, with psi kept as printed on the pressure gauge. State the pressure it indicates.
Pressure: value=2800 unit=psi
